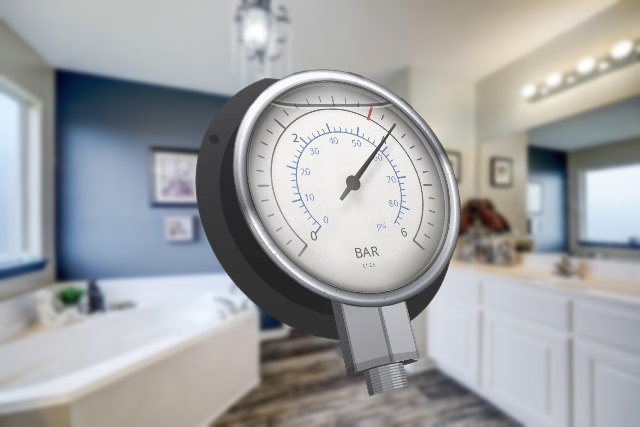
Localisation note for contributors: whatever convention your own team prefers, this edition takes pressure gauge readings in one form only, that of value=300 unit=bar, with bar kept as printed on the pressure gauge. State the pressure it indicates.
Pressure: value=4 unit=bar
